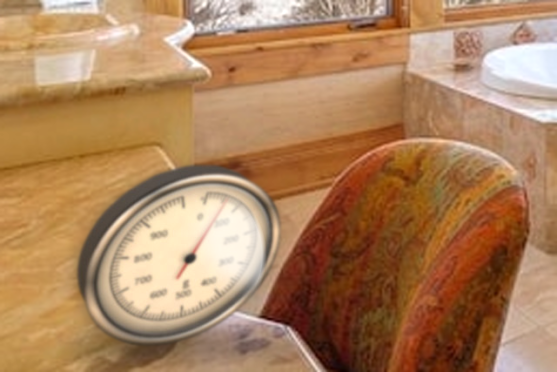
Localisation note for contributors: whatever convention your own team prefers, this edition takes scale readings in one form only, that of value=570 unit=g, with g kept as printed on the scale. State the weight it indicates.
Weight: value=50 unit=g
